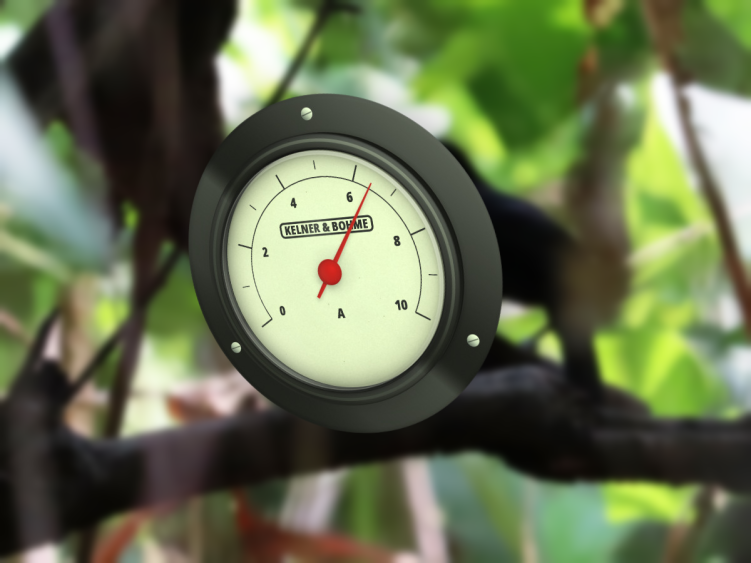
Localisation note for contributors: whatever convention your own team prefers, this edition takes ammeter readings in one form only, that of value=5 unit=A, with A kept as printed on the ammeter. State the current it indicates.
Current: value=6.5 unit=A
